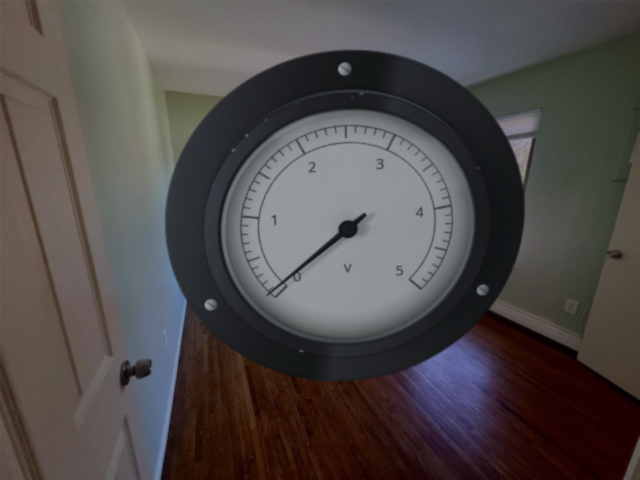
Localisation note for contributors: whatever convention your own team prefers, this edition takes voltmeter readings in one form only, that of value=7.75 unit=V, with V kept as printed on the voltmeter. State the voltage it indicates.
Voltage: value=0.1 unit=V
